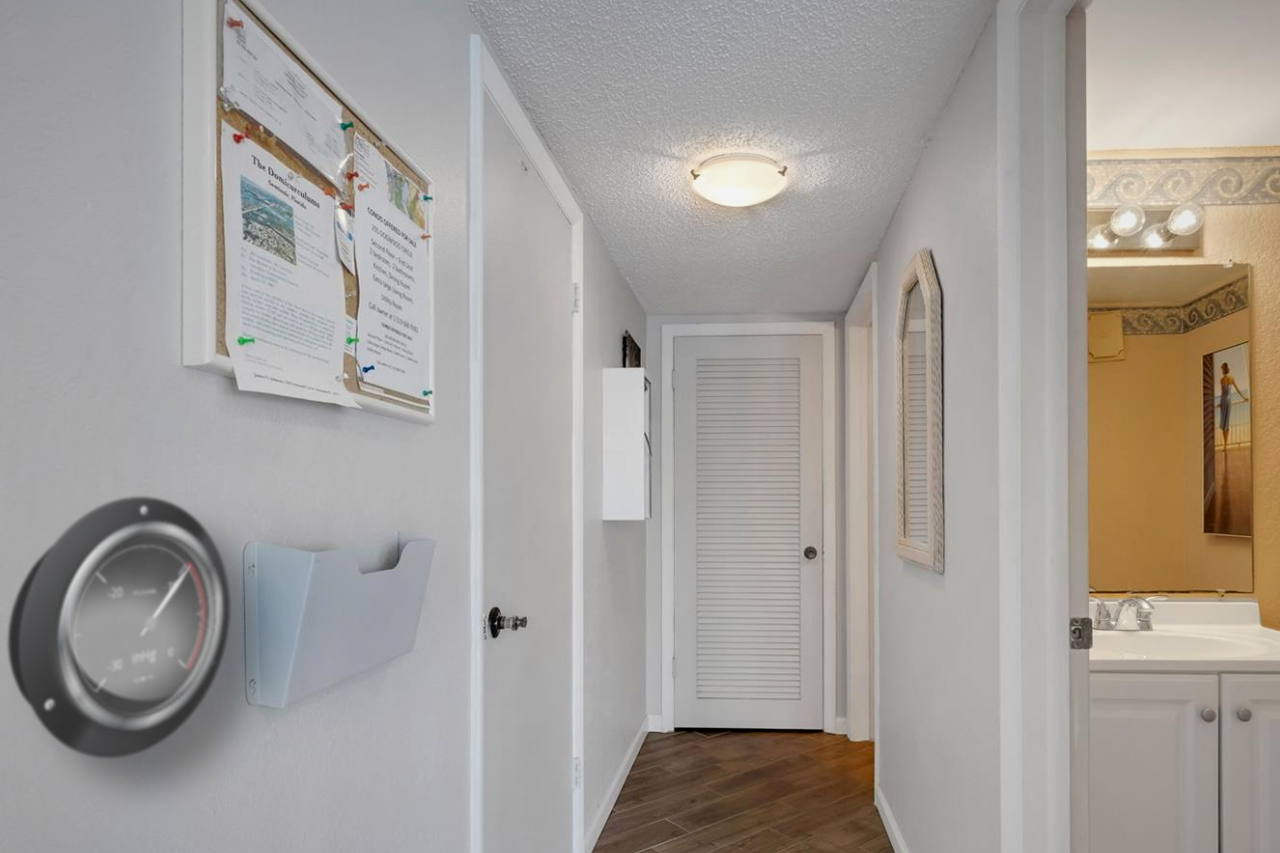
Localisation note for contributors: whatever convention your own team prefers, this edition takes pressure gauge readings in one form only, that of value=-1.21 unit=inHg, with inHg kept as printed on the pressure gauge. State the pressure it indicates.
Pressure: value=-10 unit=inHg
